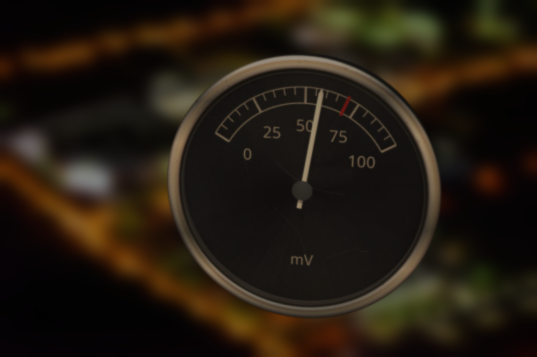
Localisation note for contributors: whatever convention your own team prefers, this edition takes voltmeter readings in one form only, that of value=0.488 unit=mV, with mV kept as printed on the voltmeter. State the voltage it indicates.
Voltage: value=57.5 unit=mV
